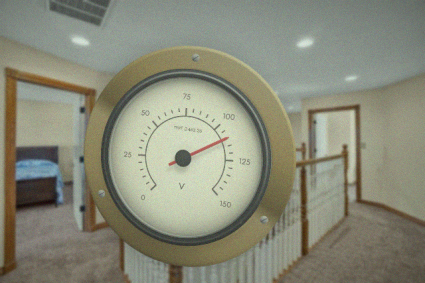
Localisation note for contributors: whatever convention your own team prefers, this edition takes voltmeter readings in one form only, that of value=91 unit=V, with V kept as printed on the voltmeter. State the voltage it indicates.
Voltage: value=110 unit=V
